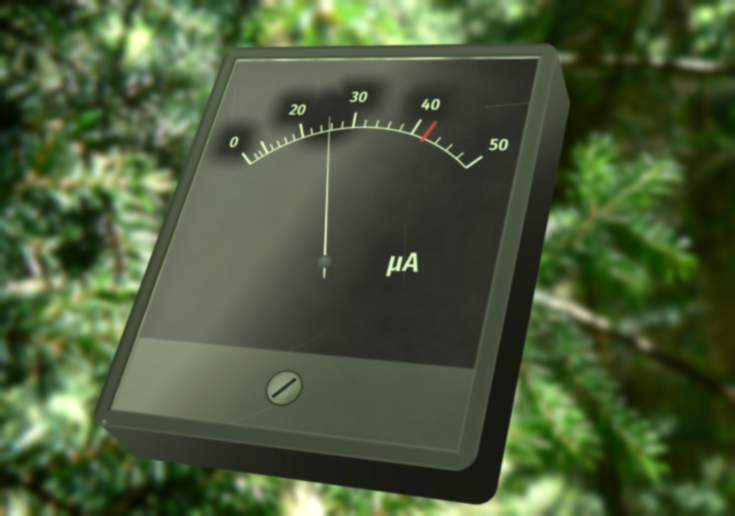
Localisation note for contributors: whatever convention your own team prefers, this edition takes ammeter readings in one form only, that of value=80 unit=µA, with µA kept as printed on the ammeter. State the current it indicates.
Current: value=26 unit=µA
